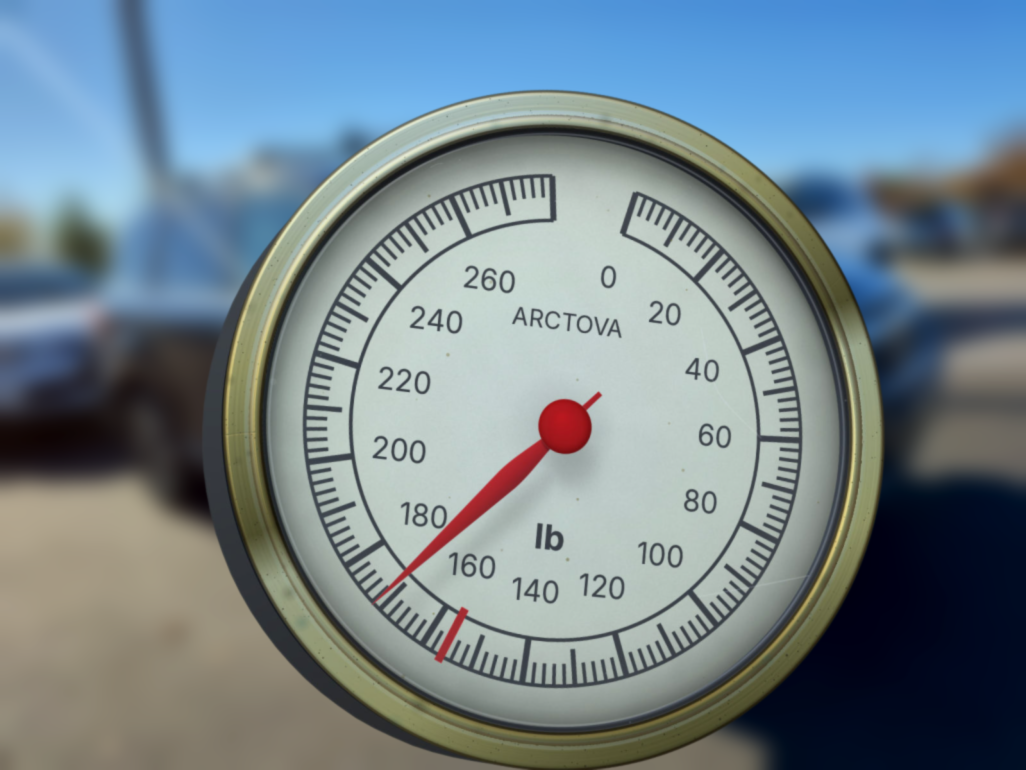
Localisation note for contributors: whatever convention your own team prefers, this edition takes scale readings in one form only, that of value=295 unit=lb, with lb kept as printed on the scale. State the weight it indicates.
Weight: value=172 unit=lb
